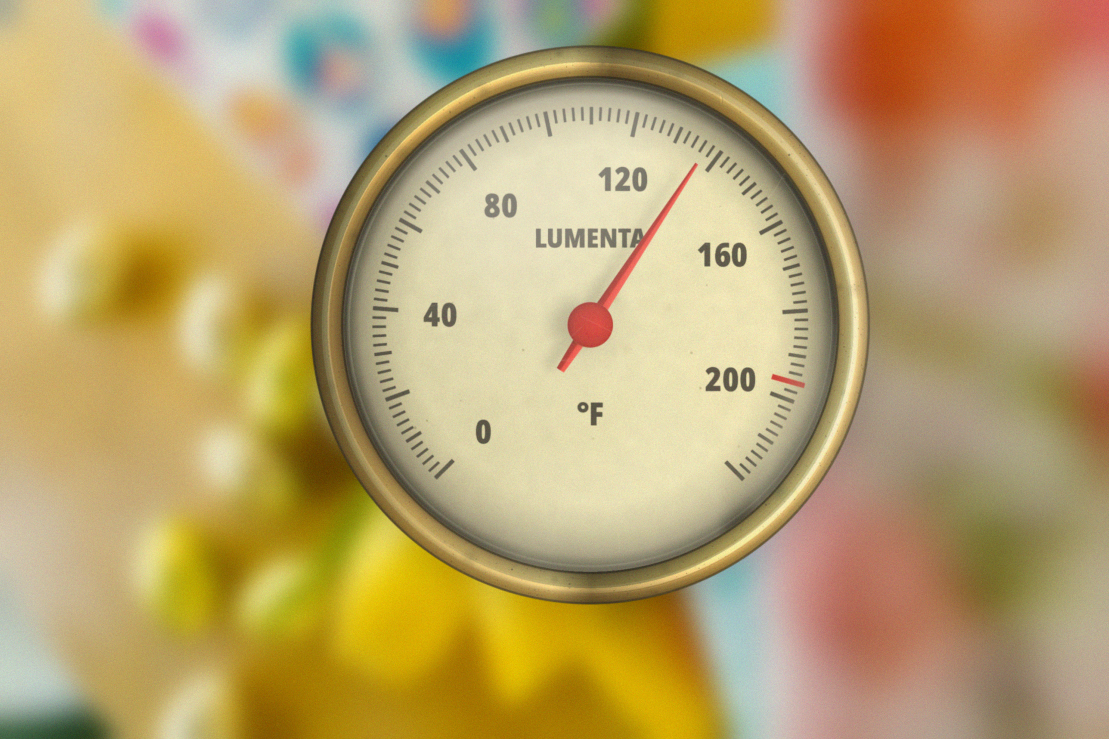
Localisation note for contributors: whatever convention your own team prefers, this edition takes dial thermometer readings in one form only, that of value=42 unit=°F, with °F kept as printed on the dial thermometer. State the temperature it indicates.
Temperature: value=137 unit=°F
